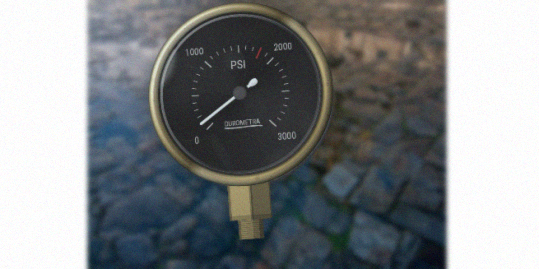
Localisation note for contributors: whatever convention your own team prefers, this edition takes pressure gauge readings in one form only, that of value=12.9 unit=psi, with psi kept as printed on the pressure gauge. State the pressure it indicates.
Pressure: value=100 unit=psi
